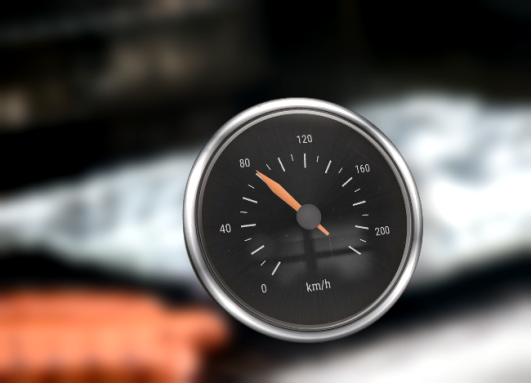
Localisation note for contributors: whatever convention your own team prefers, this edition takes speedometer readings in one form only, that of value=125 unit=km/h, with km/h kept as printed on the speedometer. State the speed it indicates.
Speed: value=80 unit=km/h
